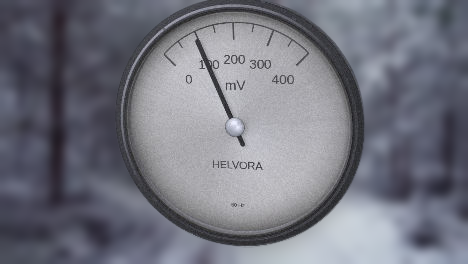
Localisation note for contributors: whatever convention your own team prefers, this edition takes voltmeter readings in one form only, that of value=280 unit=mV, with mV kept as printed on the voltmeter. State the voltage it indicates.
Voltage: value=100 unit=mV
